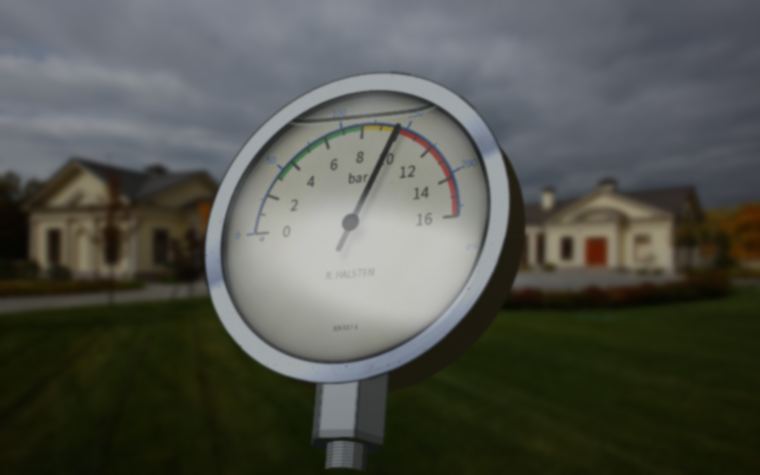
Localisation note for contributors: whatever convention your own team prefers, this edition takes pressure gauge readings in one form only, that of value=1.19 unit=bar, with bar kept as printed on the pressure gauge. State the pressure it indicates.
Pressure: value=10 unit=bar
